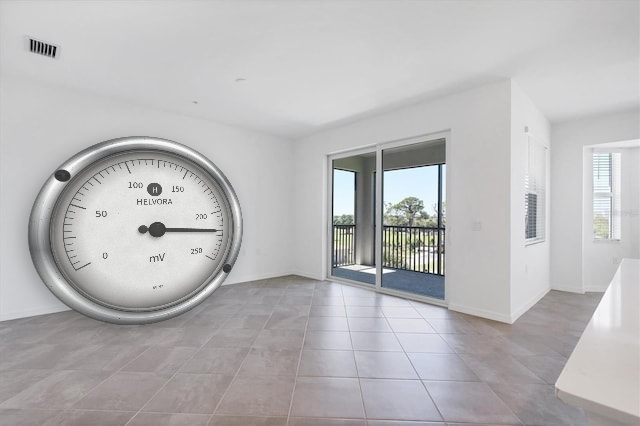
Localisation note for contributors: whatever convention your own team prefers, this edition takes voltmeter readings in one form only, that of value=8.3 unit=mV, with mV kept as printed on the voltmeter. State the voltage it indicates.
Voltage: value=220 unit=mV
